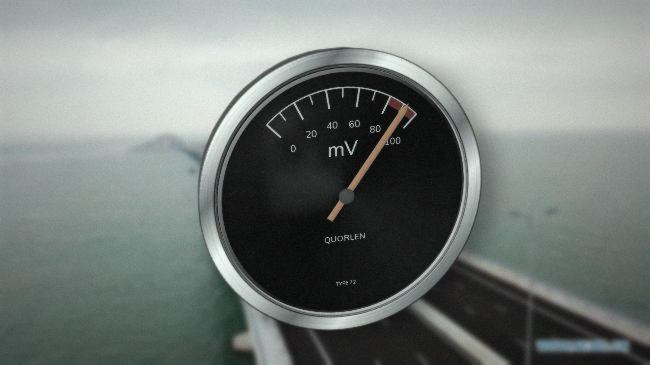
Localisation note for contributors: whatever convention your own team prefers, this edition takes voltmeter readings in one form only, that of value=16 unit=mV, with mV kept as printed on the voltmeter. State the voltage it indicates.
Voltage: value=90 unit=mV
